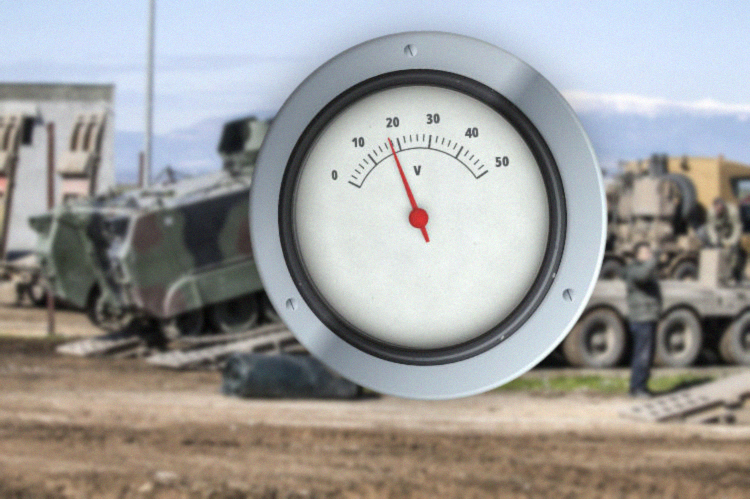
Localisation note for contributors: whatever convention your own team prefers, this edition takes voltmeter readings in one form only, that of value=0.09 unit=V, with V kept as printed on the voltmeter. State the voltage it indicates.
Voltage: value=18 unit=V
